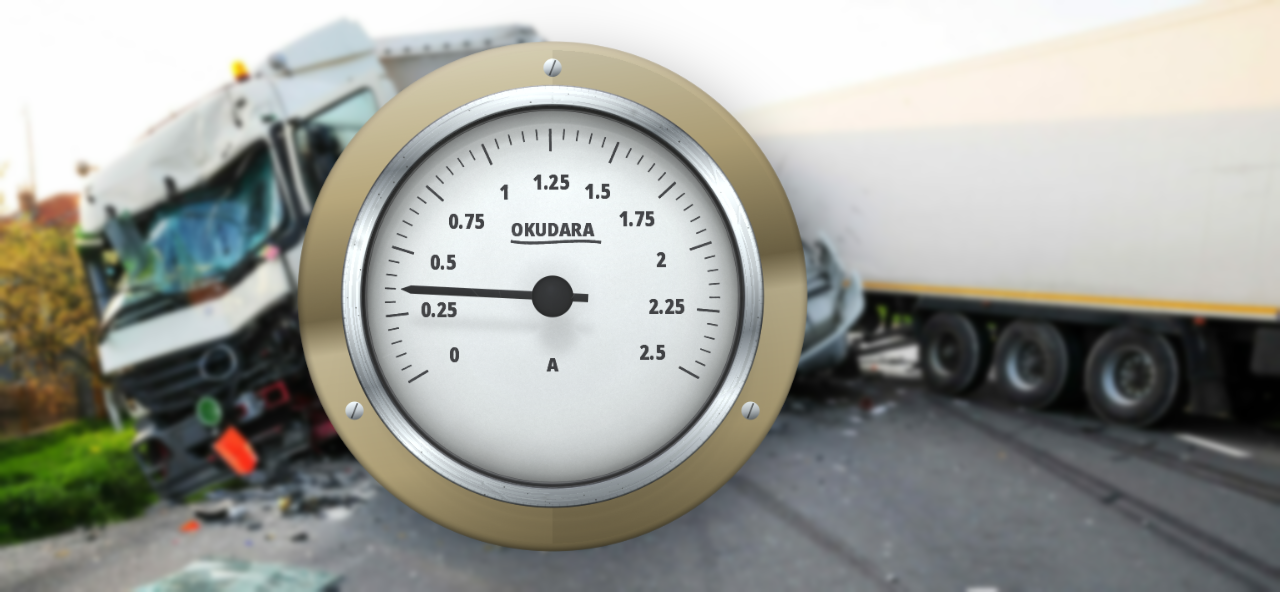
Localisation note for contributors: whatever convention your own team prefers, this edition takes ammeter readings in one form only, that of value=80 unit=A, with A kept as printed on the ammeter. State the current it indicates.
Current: value=0.35 unit=A
